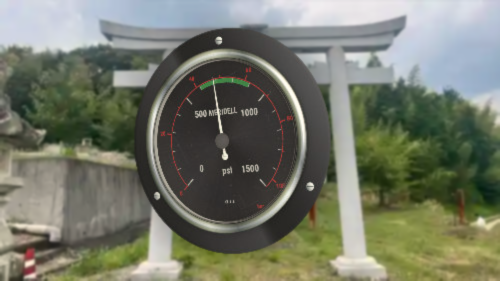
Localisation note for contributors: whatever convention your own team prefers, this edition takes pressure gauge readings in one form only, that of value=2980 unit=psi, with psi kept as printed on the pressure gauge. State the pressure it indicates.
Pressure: value=700 unit=psi
